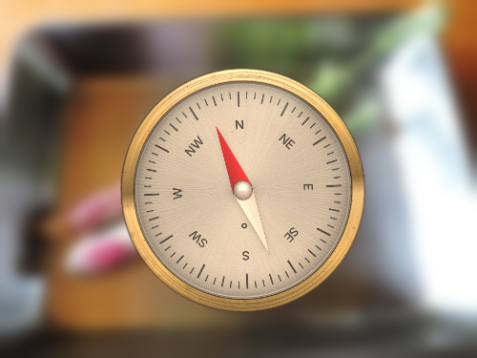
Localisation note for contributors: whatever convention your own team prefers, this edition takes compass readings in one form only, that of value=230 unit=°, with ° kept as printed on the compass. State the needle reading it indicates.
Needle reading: value=340 unit=°
